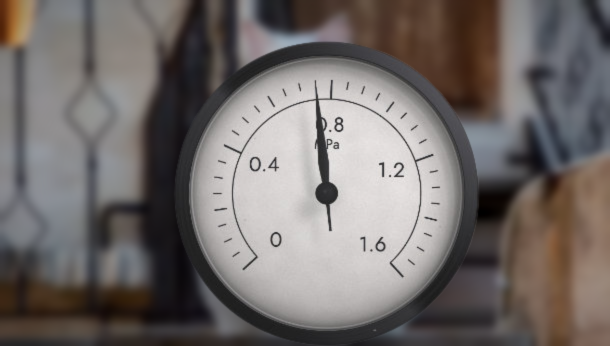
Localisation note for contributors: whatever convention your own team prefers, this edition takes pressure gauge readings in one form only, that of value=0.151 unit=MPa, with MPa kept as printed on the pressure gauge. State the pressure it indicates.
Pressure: value=0.75 unit=MPa
